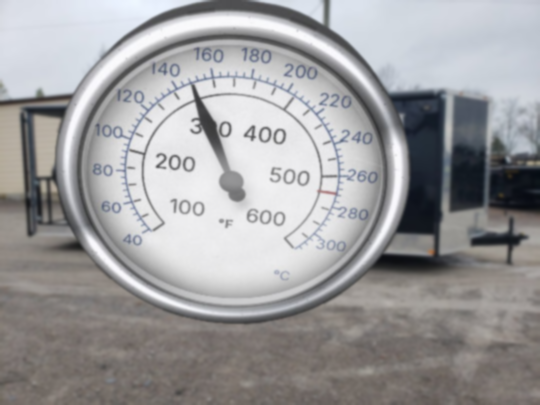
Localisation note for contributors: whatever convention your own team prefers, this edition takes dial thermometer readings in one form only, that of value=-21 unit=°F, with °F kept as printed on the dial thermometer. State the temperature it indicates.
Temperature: value=300 unit=°F
